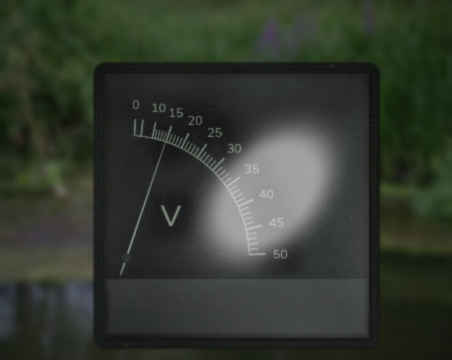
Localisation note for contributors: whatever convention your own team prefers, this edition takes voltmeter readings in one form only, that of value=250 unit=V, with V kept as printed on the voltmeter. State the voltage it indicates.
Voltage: value=15 unit=V
